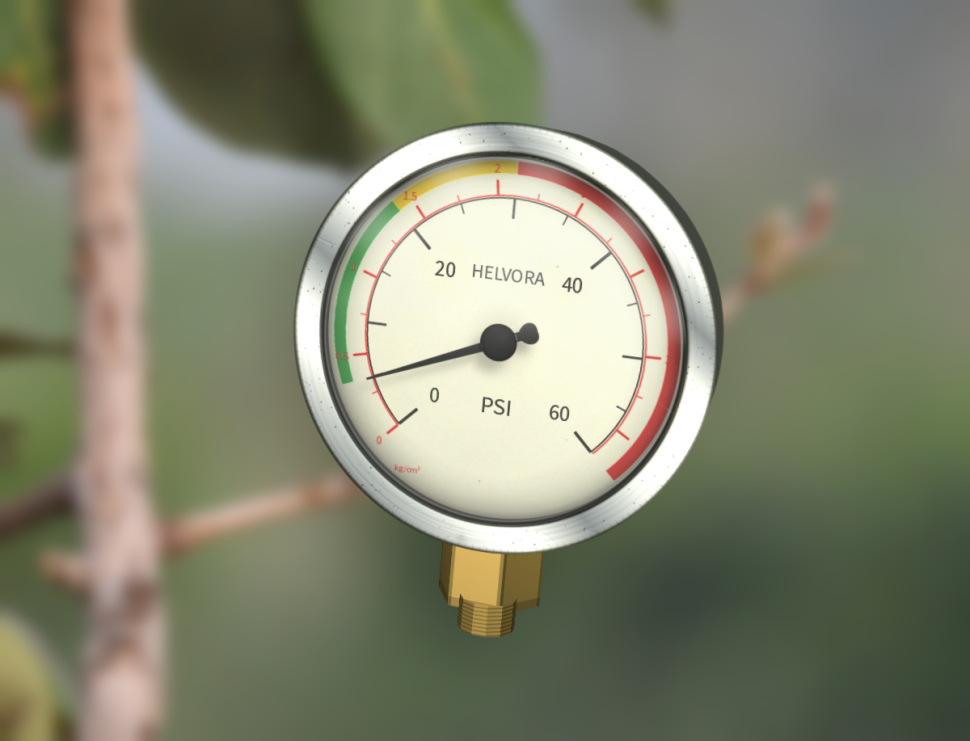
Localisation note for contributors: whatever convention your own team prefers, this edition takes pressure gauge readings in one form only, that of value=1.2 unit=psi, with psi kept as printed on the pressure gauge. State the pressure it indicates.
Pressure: value=5 unit=psi
